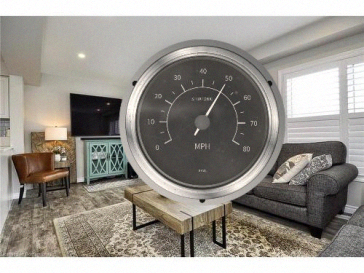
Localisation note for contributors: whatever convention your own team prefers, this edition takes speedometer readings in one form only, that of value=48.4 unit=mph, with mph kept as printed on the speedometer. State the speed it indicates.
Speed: value=50 unit=mph
